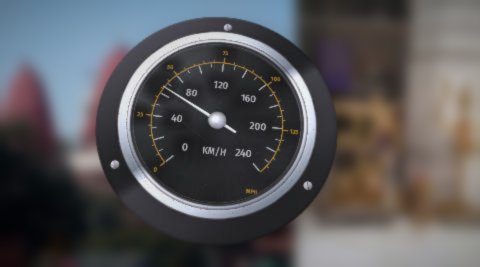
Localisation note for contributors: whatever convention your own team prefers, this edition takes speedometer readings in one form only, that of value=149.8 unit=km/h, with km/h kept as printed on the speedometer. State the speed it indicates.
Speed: value=65 unit=km/h
